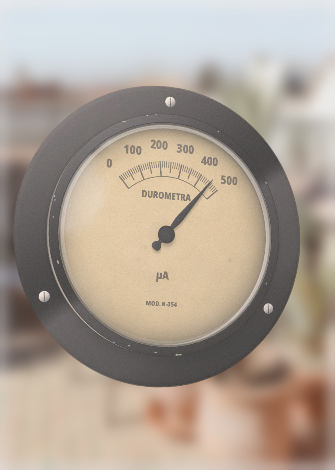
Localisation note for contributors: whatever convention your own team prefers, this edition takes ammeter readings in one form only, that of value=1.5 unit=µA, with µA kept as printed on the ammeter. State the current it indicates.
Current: value=450 unit=µA
